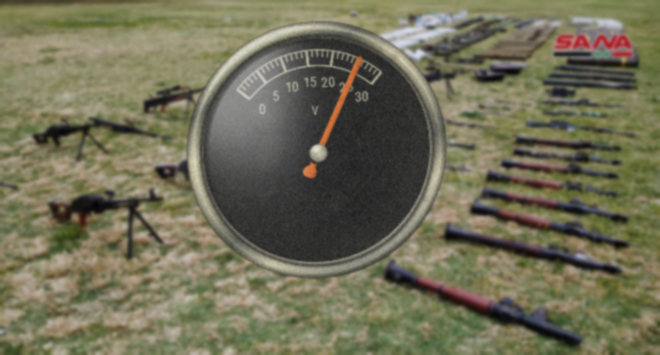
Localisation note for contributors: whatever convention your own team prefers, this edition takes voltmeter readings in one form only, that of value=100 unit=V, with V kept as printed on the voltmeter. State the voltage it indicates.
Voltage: value=25 unit=V
